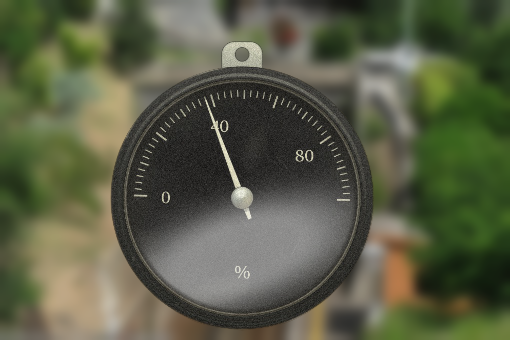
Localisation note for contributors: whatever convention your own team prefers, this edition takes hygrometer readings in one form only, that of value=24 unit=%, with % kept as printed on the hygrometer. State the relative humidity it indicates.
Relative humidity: value=38 unit=%
